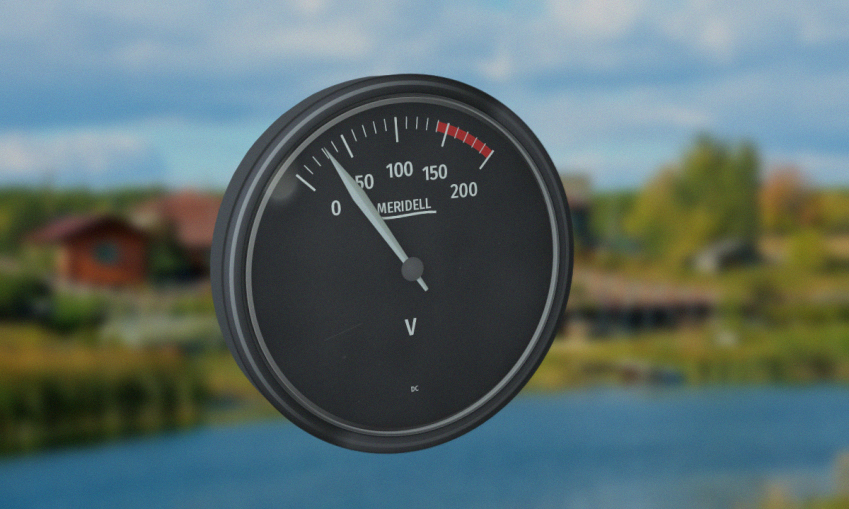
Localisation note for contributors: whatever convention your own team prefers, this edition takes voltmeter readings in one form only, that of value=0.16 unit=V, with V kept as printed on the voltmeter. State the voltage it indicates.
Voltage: value=30 unit=V
